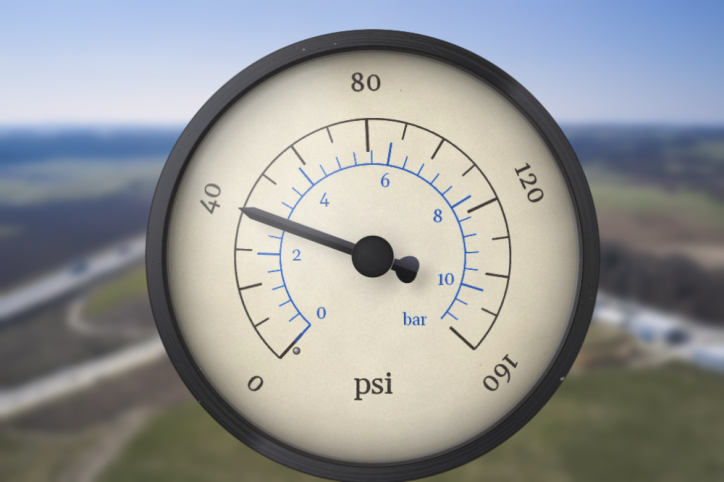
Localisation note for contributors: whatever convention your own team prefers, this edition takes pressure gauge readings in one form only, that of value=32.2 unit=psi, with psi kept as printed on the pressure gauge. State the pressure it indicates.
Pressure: value=40 unit=psi
